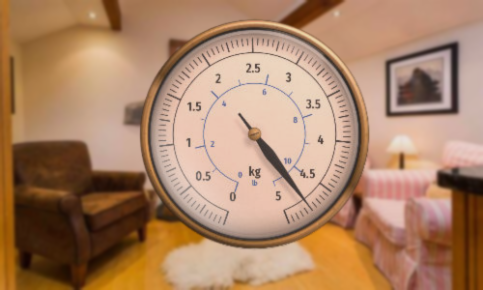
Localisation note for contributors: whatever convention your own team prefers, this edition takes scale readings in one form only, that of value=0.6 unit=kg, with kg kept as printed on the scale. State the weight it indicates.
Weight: value=4.75 unit=kg
